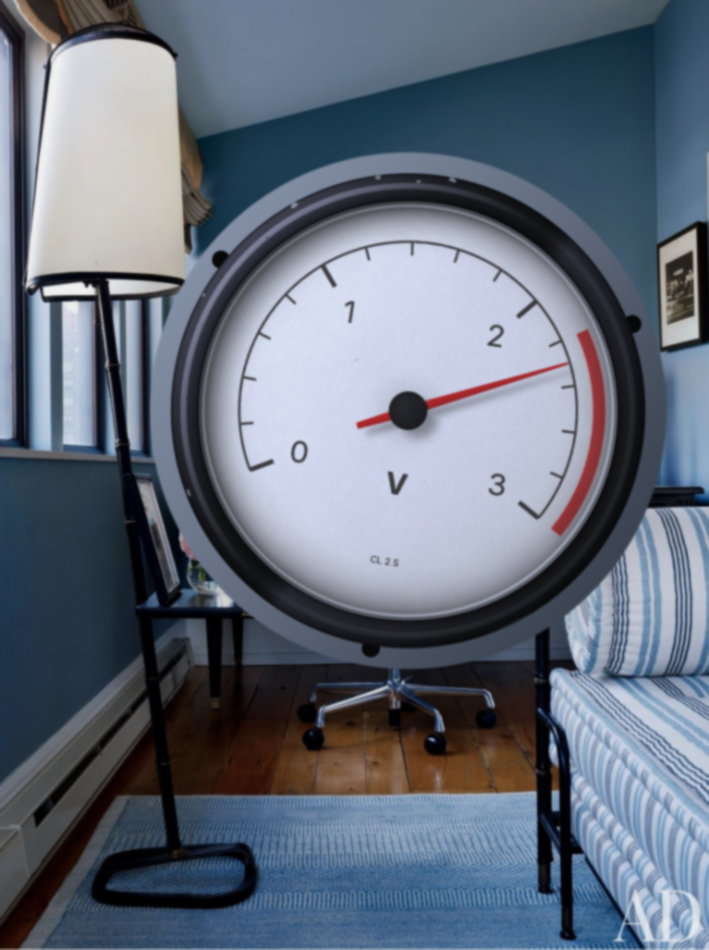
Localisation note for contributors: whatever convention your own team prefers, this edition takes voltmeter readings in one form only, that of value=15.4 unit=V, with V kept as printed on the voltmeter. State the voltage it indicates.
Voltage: value=2.3 unit=V
